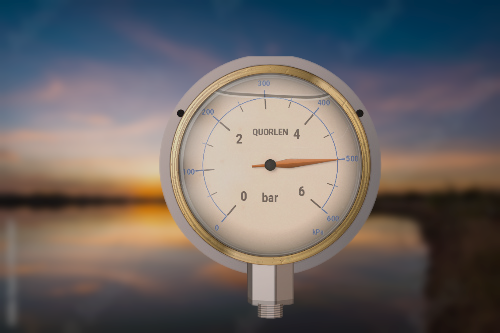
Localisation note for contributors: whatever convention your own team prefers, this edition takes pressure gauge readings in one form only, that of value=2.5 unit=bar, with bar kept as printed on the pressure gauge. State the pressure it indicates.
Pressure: value=5 unit=bar
